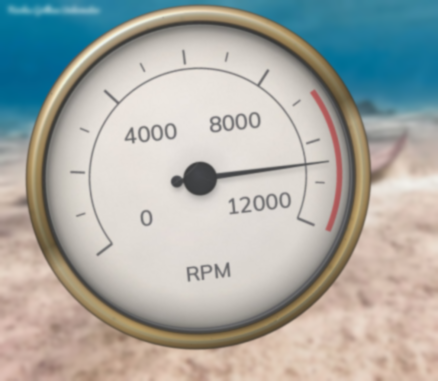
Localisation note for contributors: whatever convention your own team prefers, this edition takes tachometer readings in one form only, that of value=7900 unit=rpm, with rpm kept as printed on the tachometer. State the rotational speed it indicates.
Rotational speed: value=10500 unit=rpm
